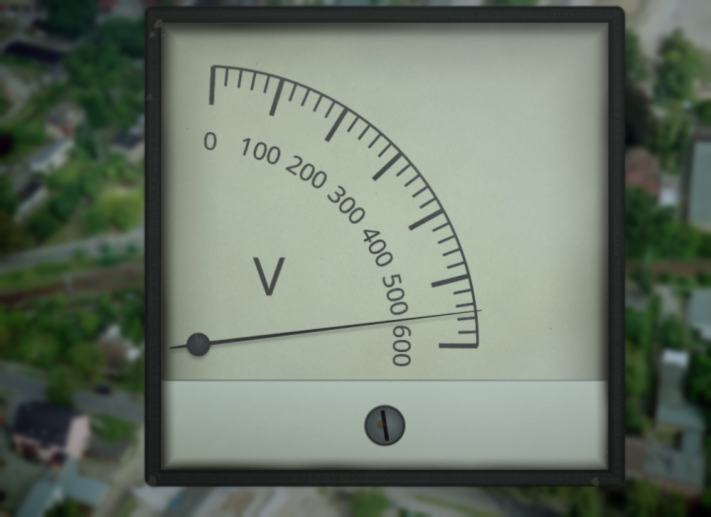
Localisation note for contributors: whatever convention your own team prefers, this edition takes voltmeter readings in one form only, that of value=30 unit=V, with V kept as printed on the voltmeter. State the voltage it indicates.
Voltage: value=550 unit=V
